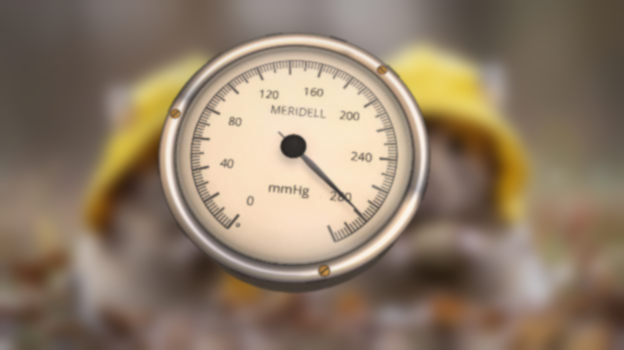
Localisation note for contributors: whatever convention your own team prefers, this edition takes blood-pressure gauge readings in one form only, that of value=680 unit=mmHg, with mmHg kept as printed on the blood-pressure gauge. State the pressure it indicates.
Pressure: value=280 unit=mmHg
